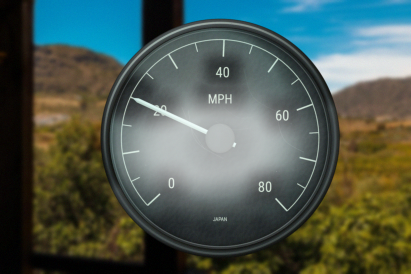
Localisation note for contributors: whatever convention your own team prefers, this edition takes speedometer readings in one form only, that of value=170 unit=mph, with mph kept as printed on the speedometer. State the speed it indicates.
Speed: value=20 unit=mph
